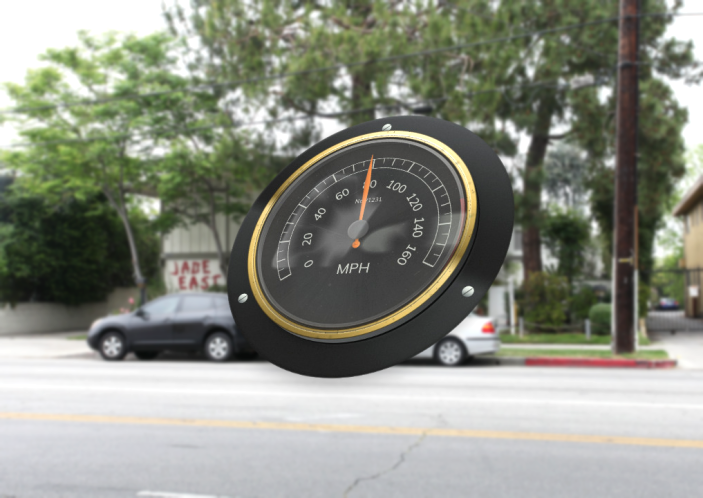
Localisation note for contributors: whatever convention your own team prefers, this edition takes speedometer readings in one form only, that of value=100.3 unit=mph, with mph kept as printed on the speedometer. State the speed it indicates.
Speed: value=80 unit=mph
